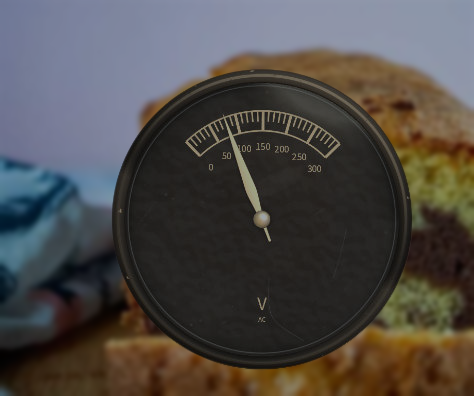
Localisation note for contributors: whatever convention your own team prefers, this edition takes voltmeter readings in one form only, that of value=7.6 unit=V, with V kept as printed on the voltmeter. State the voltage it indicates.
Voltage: value=80 unit=V
